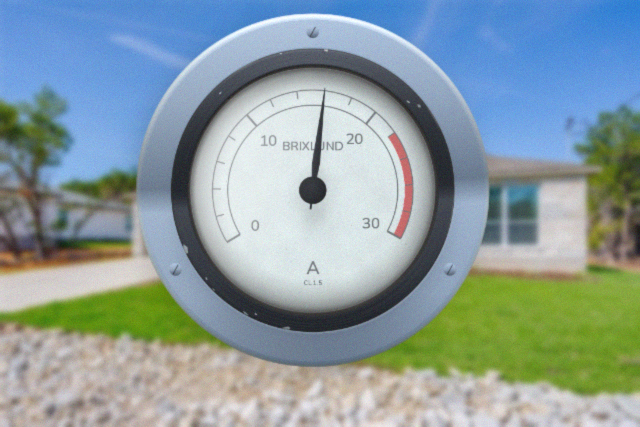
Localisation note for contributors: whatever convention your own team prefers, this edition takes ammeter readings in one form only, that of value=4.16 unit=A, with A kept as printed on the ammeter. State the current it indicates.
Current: value=16 unit=A
